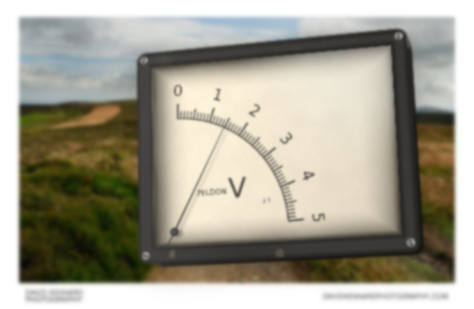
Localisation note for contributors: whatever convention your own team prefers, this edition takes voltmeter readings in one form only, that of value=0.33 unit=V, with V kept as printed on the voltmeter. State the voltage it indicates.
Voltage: value=1.5 unit=V
